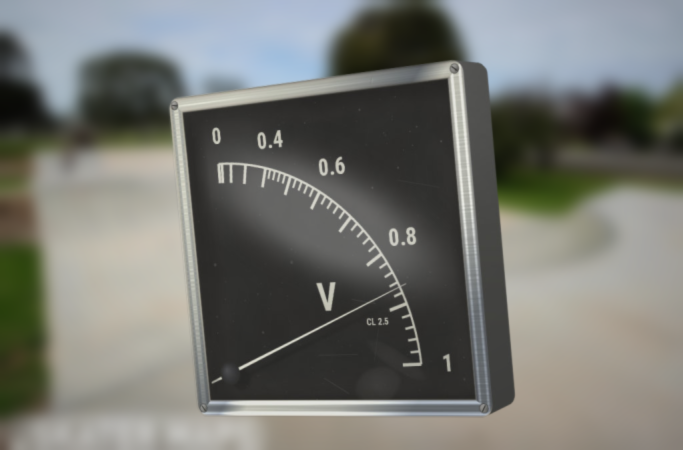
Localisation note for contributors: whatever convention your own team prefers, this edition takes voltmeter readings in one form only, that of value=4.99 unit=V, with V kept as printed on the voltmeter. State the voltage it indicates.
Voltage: value=0.87 unit=V
